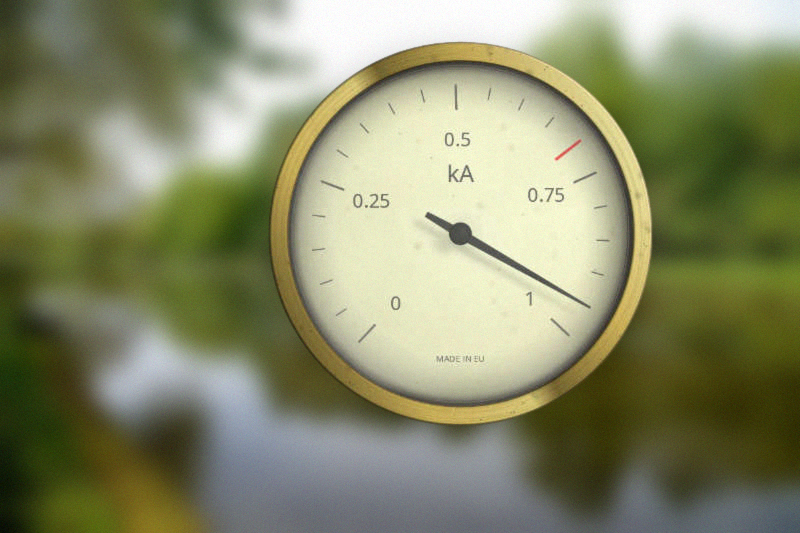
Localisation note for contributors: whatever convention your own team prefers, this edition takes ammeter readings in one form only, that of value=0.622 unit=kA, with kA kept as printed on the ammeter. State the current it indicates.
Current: value=0.95 unit=kA
